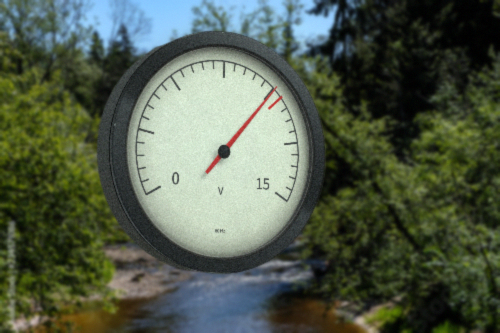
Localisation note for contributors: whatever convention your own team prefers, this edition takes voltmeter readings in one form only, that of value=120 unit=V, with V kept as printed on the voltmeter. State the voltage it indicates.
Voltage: value=10 unit=V
